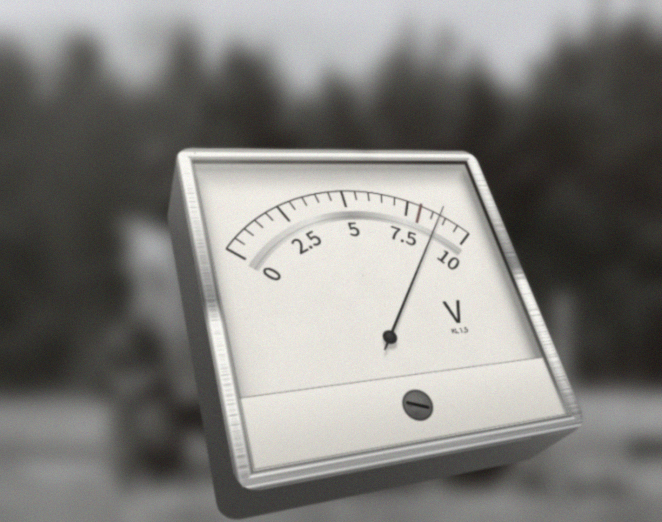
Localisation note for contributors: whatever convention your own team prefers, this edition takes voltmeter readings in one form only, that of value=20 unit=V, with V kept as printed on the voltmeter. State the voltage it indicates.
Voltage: value=8.75 unit=V
